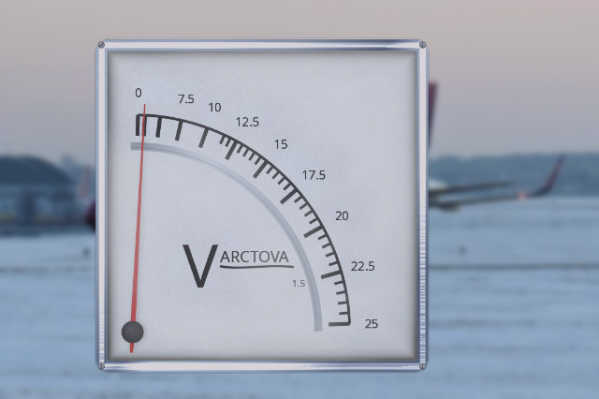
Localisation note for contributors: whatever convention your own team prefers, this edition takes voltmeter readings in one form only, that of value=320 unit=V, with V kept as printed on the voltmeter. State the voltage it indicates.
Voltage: value=2.5 unit=V
